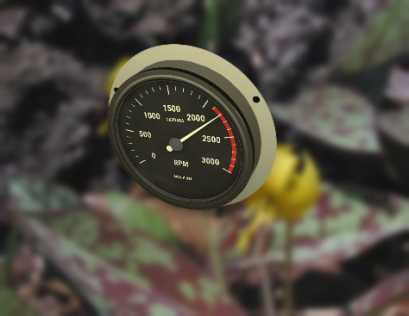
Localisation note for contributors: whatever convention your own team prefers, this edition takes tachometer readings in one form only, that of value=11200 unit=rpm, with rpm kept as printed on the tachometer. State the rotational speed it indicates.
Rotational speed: value=2200 unit=rpm
